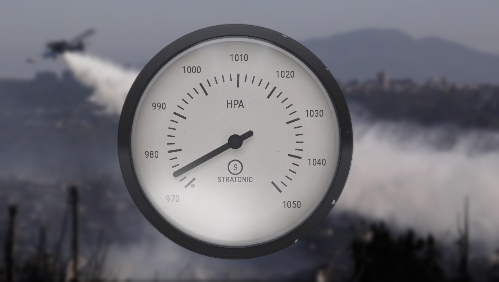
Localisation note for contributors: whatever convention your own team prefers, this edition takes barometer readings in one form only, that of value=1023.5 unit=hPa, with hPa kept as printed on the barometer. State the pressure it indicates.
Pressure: value=974 unit=hPa
